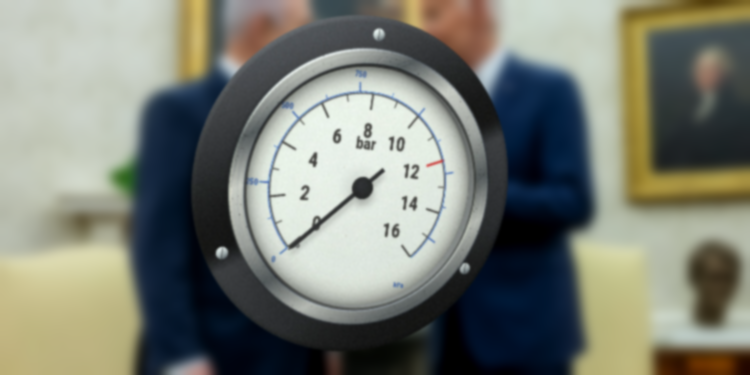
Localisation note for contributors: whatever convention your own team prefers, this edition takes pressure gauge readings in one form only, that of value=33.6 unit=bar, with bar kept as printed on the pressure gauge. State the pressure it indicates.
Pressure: value=0 unit=bar
